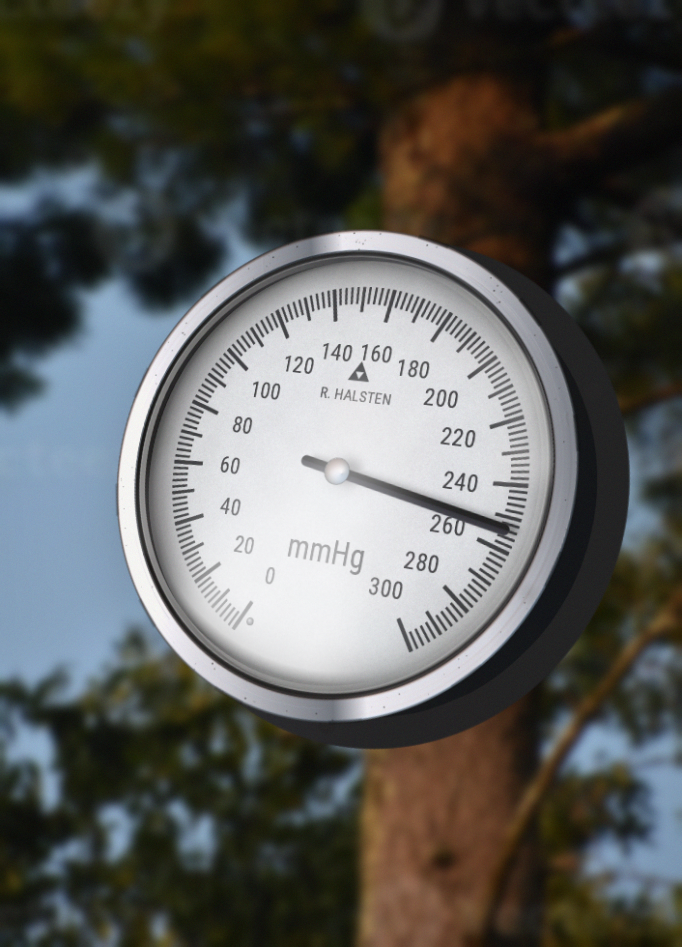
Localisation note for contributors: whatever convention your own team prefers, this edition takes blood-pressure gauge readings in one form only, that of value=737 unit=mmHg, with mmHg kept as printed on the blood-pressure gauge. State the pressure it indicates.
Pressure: value=254 unit=mmHg
